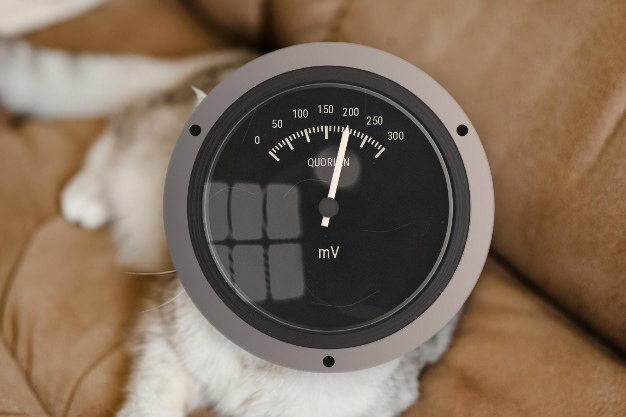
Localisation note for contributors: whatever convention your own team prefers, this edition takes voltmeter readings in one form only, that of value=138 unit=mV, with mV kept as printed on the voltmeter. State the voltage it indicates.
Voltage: value=200 unit=mV
